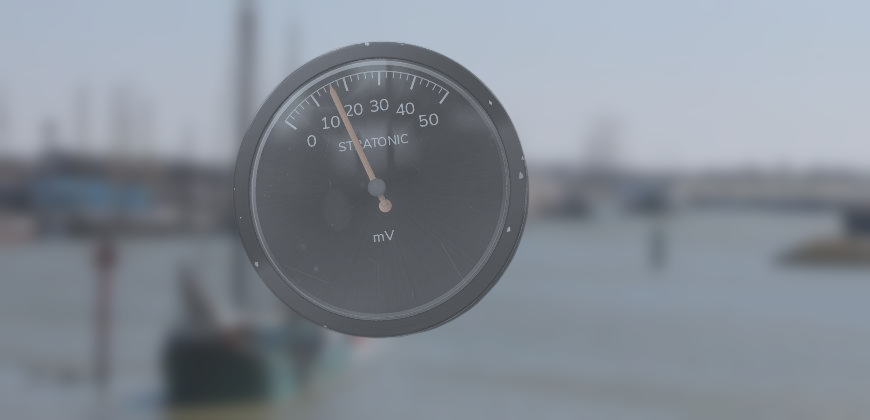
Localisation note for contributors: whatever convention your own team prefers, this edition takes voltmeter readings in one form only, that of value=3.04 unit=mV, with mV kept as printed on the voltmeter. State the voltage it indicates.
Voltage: value=16 unit=mV
